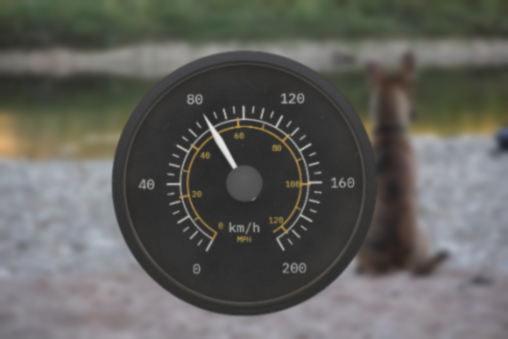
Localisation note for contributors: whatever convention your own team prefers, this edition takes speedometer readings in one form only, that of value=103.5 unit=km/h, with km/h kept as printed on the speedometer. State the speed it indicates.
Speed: value=80 unit=km/h
